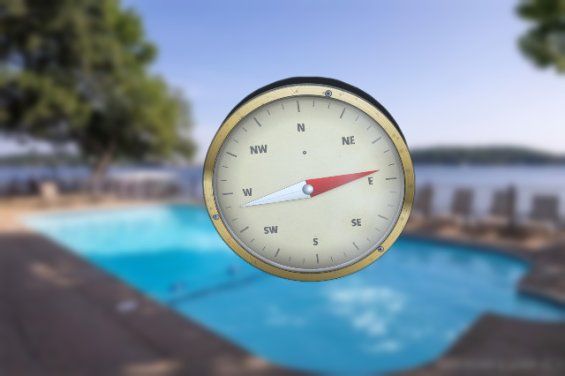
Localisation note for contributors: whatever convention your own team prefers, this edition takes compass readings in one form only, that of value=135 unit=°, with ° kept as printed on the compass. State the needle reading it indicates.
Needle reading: value=80 unit=°
